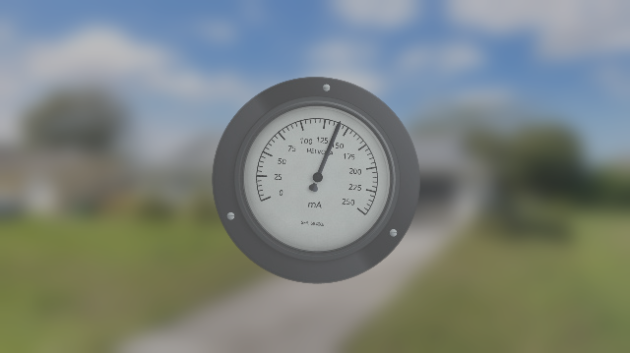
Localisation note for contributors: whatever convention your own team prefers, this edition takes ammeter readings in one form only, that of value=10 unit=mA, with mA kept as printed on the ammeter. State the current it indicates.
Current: value=140 unit=mA
